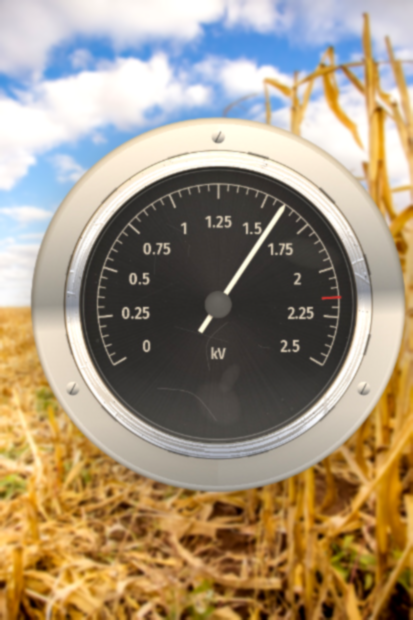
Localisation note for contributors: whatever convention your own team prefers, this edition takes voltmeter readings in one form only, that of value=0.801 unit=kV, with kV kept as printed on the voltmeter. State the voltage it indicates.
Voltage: value=1.6 unit=kV
